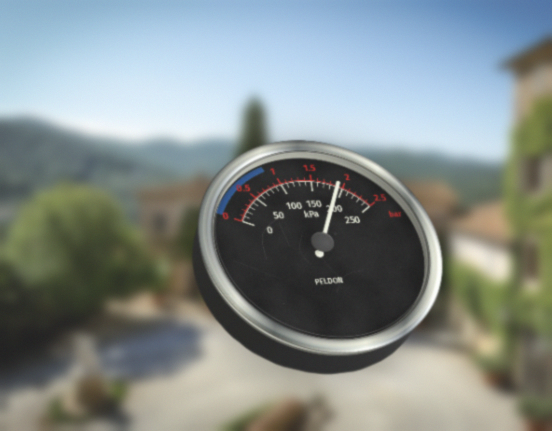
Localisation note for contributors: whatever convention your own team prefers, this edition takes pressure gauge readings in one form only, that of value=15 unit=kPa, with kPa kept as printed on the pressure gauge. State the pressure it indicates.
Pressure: value=190 unit=kPa
